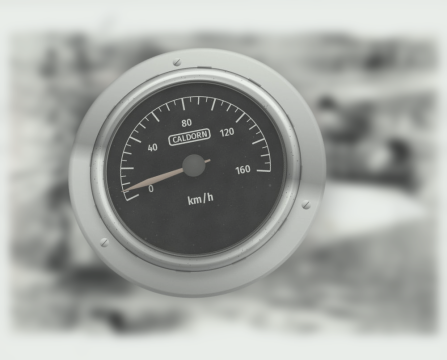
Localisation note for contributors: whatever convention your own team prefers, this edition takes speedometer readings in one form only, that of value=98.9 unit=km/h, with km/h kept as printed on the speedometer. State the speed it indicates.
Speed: value=5 unit=km/h
